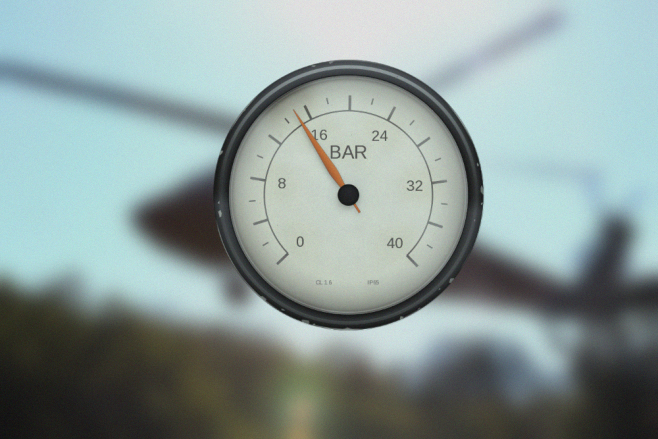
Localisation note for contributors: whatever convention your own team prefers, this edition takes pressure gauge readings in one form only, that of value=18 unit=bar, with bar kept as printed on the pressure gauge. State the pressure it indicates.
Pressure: value=15 unit=bar
